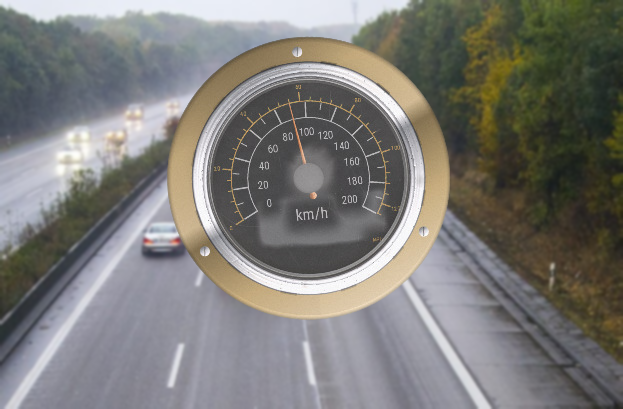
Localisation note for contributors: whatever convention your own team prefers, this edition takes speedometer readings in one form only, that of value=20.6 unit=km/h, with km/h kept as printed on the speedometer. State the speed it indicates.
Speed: value=90 unit=km/h
